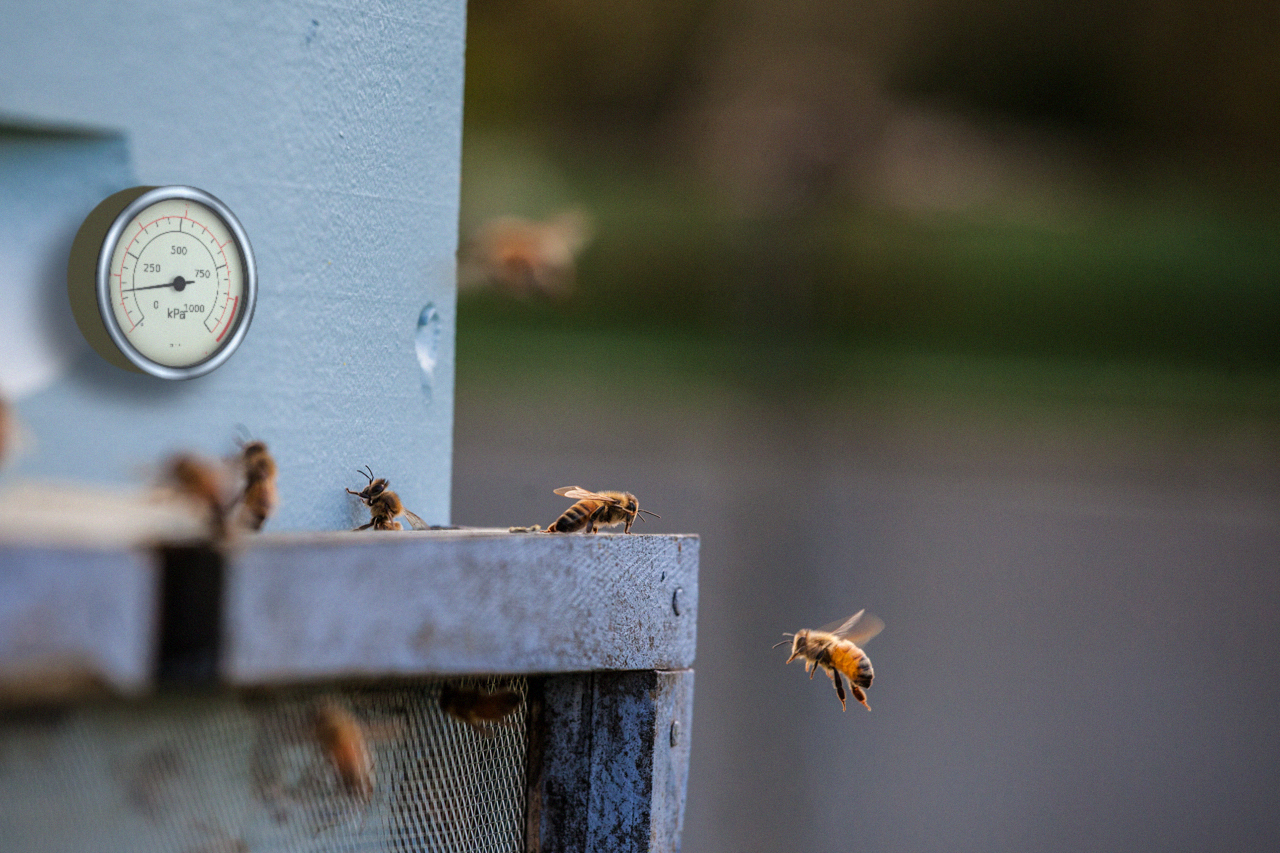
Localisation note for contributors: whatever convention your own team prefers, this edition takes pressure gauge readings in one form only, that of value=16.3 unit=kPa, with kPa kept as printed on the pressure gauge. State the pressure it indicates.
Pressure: value=125 unit=kPa
